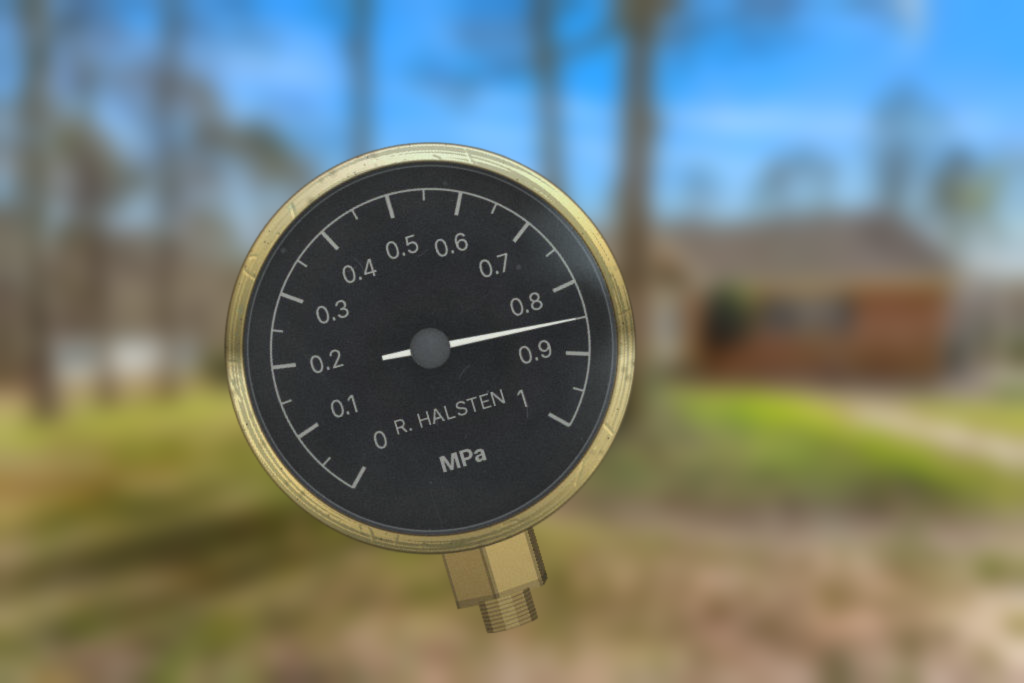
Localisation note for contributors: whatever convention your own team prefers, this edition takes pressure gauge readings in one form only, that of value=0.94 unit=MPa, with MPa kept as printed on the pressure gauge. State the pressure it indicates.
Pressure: value=0.85 unit=MPa
